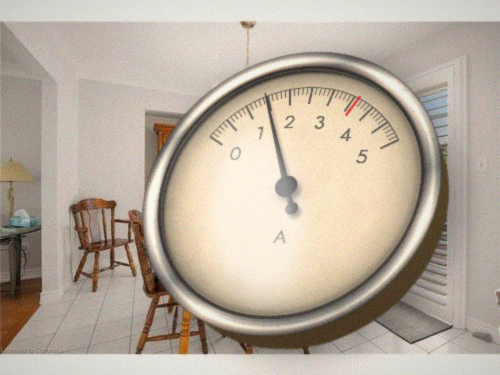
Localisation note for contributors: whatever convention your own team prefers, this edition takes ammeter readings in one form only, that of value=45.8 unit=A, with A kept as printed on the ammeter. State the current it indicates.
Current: value=1.5 unit=A
